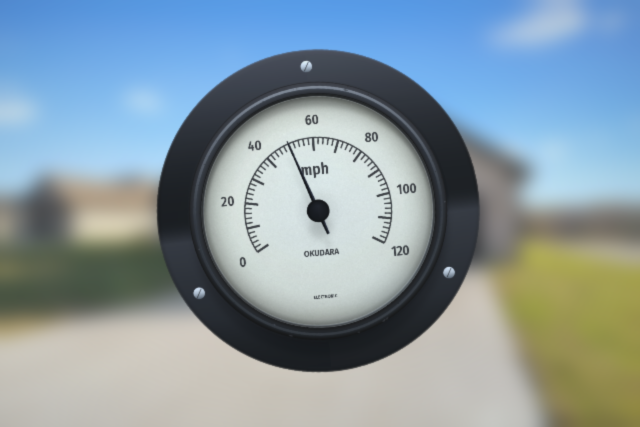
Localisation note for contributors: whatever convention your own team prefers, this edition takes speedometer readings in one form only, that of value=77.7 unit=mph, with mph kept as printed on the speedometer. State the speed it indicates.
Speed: value=50 unit=mph
